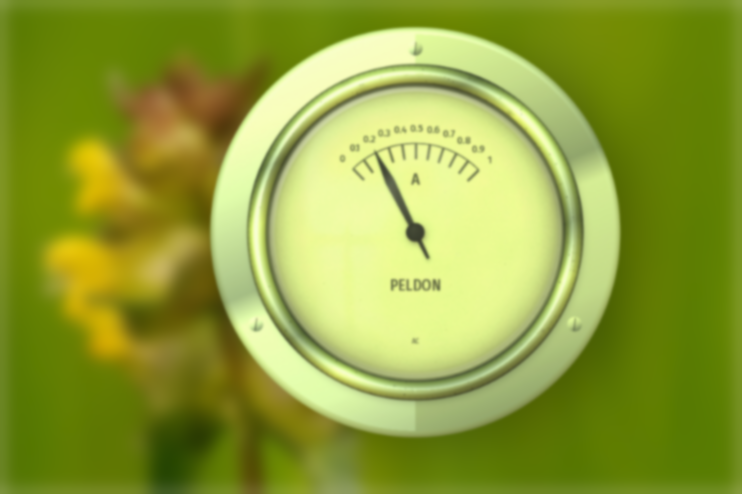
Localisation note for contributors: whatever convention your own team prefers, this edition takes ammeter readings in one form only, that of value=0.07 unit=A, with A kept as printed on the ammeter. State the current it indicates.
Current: value=0.2 unit=A
